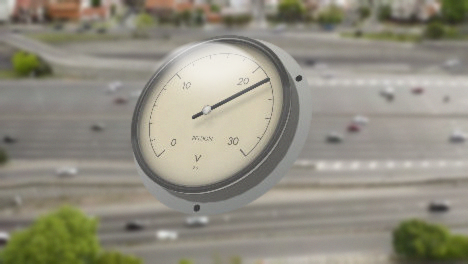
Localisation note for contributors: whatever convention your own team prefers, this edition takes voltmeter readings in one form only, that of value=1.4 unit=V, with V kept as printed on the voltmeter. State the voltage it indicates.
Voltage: value=22 unit=V
